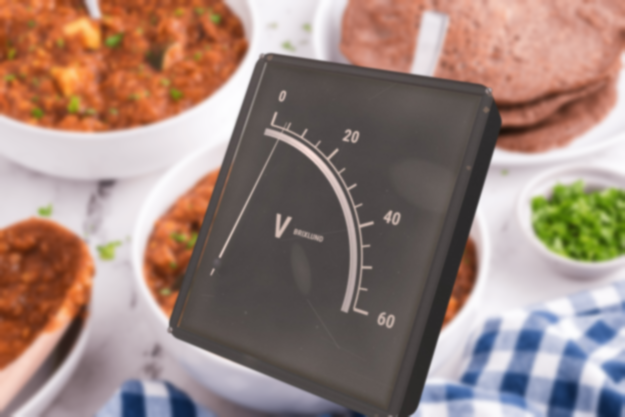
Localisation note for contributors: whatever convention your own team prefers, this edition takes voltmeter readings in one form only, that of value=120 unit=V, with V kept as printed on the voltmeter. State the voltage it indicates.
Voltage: value=5 unit=V
